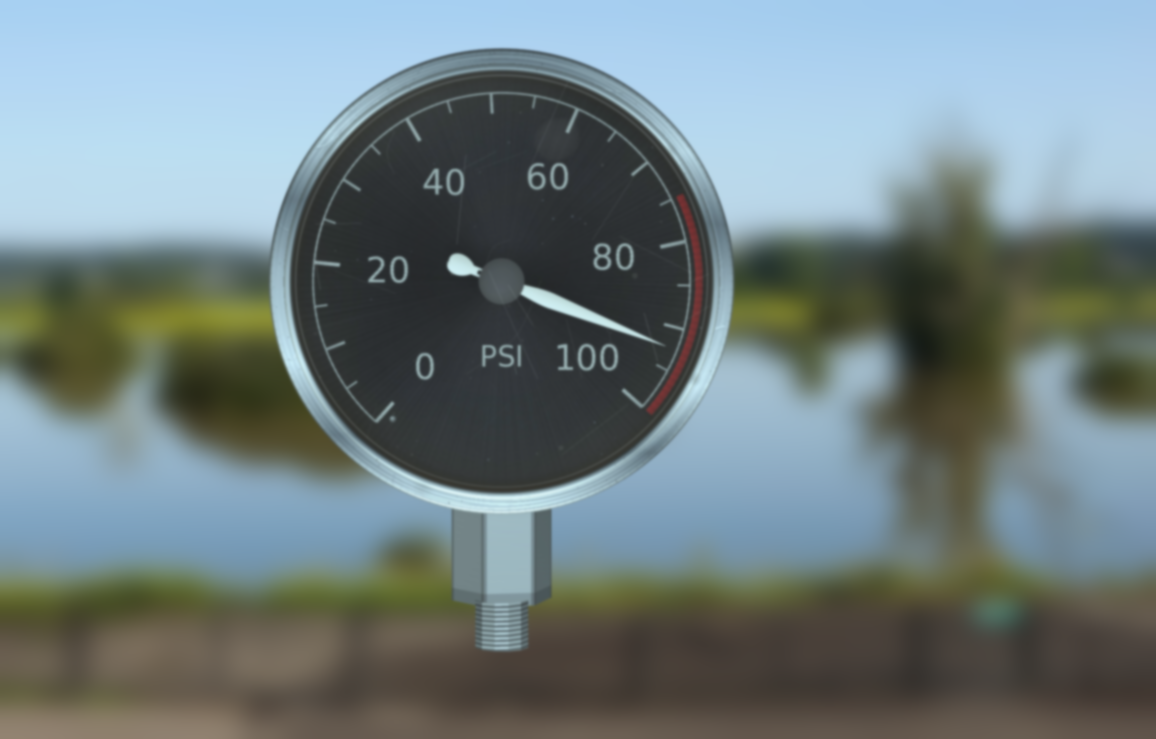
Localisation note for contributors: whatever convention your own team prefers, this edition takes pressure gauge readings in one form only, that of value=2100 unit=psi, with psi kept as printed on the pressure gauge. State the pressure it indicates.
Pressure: value=92.5 unit=psi
